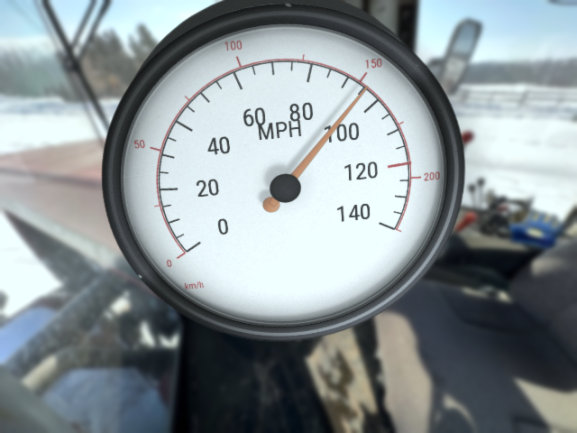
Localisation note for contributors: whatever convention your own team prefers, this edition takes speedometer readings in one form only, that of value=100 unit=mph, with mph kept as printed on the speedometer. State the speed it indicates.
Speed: value=95 unit=mph
